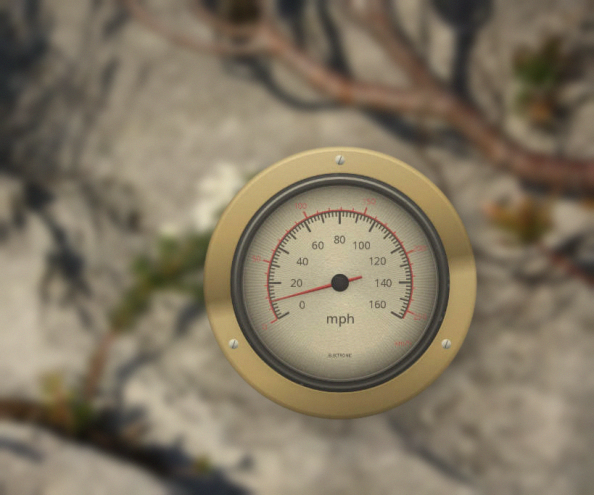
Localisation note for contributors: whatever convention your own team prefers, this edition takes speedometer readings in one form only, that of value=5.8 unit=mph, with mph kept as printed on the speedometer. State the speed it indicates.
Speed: value=10 unit=mph
